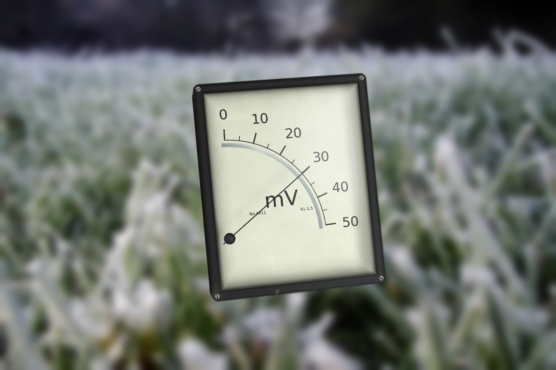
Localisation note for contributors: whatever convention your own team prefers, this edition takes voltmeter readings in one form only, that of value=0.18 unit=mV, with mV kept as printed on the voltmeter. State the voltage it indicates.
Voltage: value=30 unit=mV
